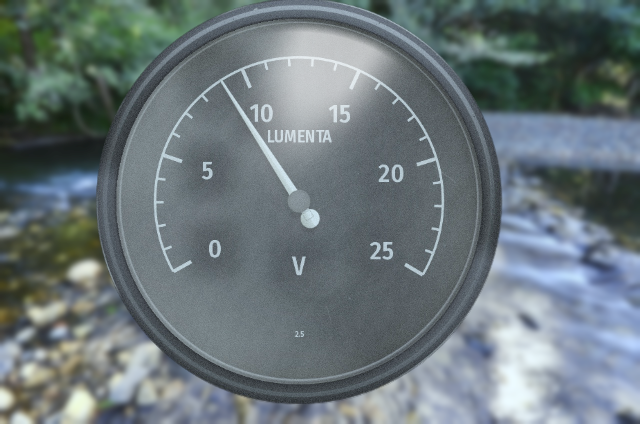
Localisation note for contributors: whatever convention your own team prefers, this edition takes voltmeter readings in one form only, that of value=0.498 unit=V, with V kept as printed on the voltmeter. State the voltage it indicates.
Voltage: value=9 unit=V
